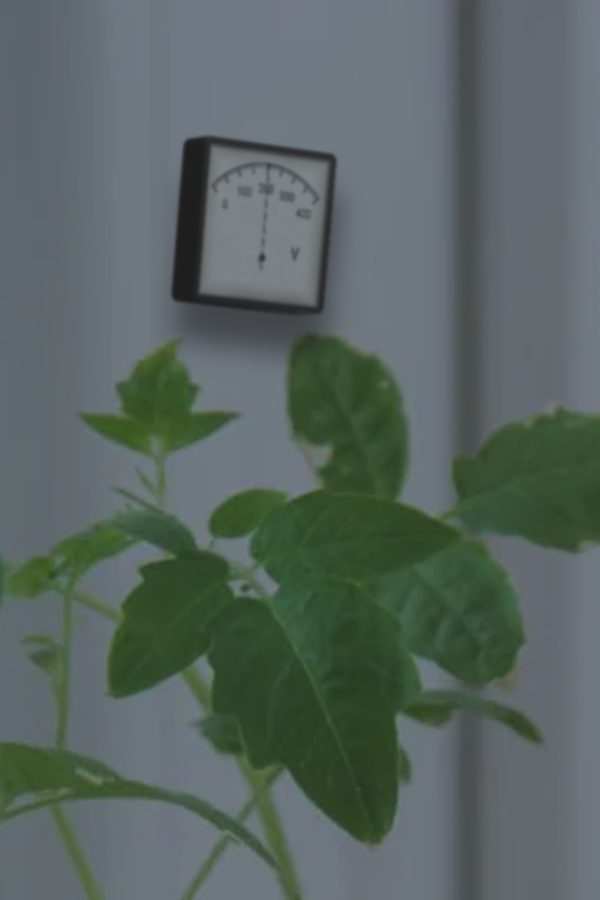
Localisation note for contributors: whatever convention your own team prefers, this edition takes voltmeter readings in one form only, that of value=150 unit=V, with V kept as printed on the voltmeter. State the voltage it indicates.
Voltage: value=200 unit=V
